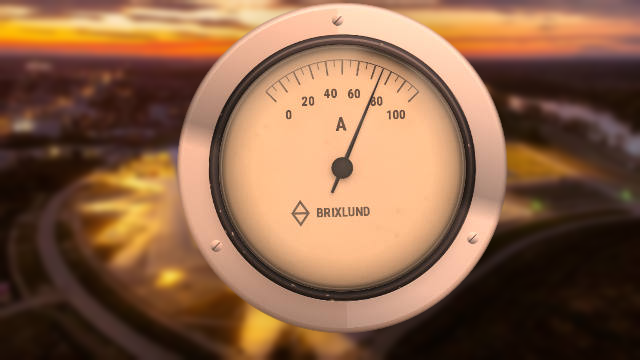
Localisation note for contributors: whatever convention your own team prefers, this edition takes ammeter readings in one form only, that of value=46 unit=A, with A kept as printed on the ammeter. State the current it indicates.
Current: value=75 unit=A
